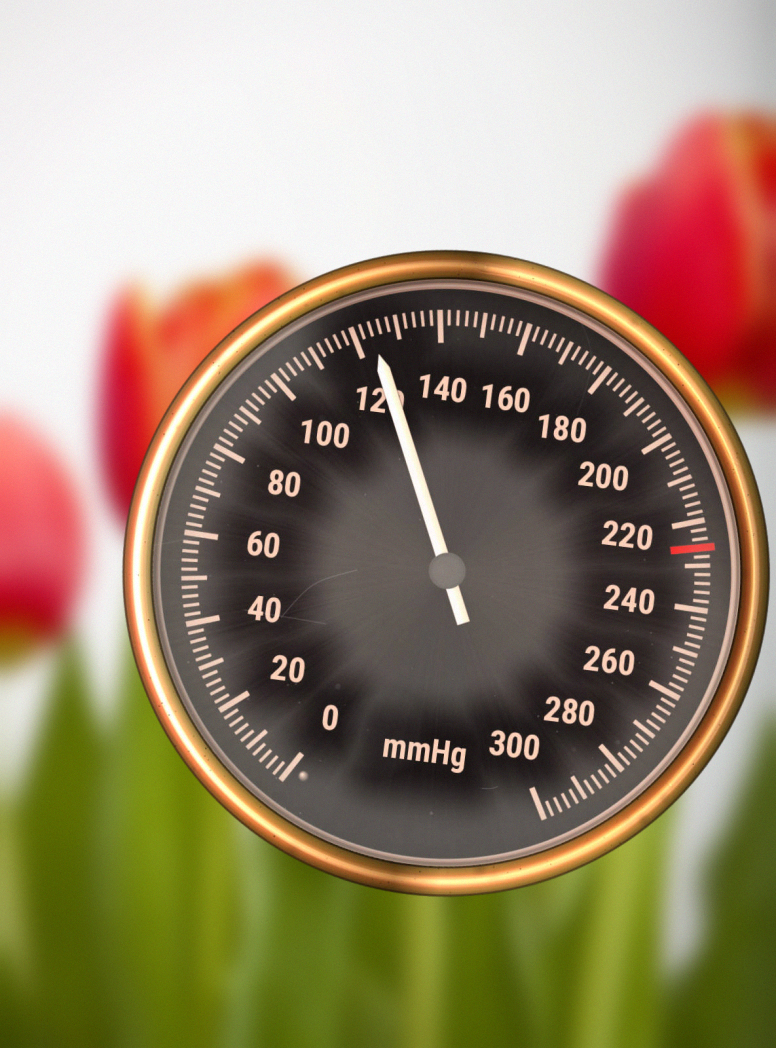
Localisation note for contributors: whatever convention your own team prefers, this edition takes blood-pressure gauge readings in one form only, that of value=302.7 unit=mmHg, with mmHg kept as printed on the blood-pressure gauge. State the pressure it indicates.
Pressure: value=124 unit=mmHg
